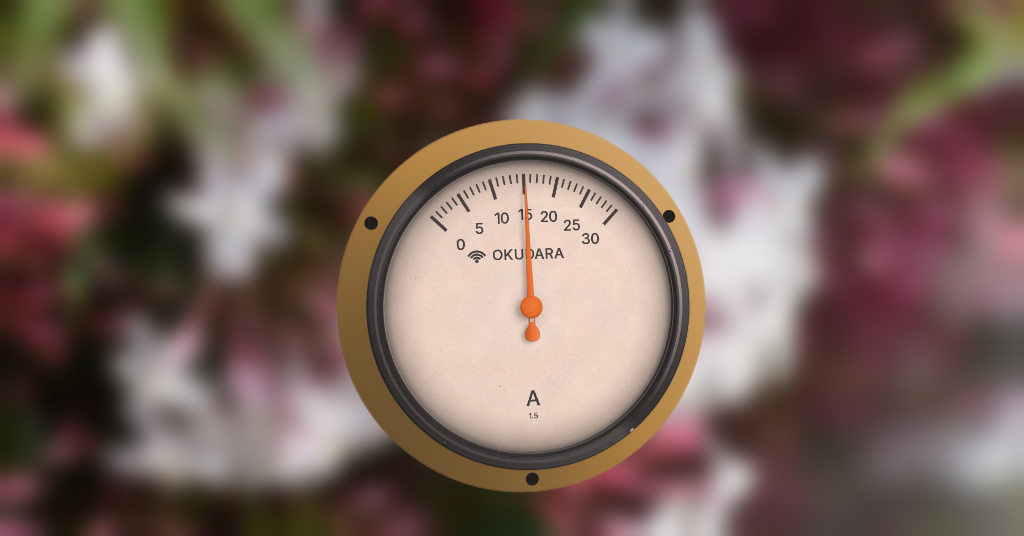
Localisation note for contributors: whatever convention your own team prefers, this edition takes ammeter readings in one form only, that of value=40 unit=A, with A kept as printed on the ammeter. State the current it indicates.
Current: value=15 unit=A
